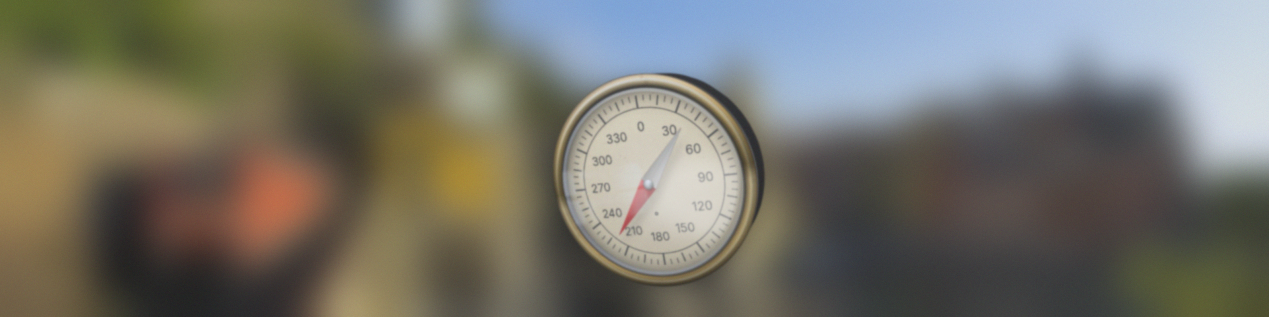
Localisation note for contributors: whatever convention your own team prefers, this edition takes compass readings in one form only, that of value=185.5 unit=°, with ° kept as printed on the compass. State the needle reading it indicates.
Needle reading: value=220 unit=°
